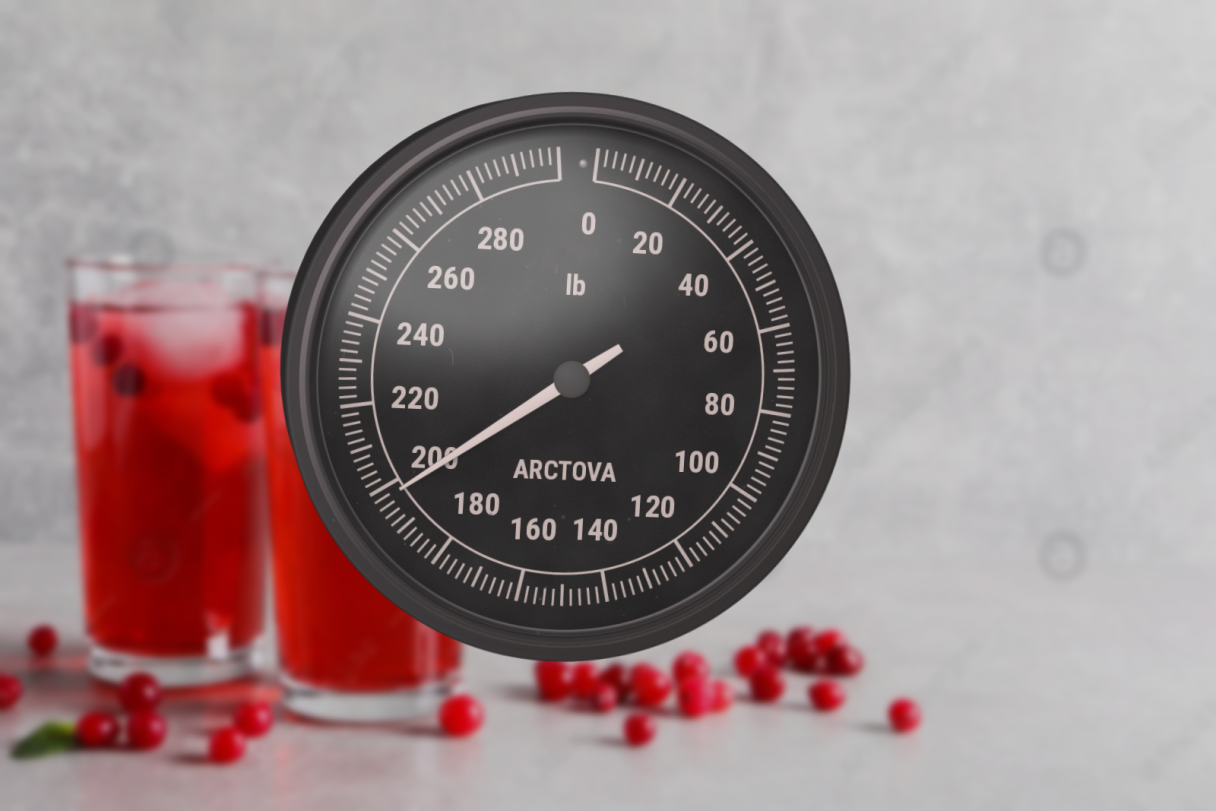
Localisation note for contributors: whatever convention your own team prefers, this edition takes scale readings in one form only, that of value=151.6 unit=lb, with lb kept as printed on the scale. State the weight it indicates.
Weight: value=198 unit=lb
